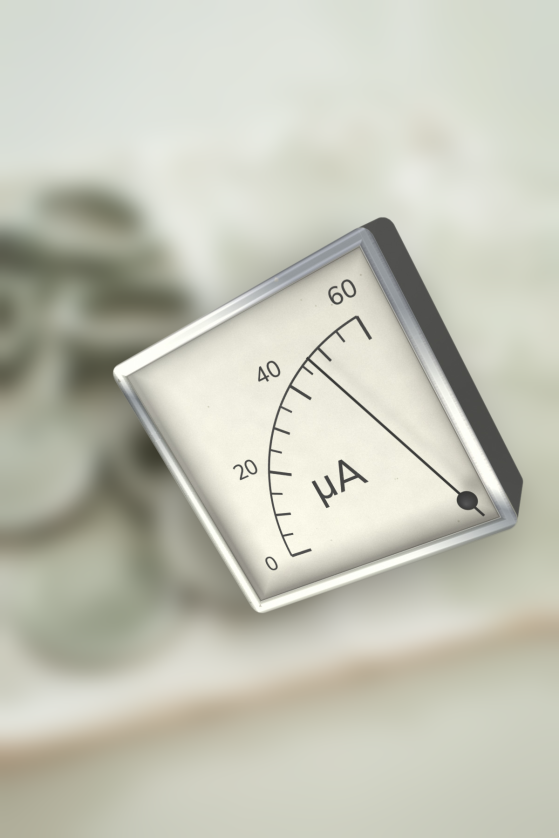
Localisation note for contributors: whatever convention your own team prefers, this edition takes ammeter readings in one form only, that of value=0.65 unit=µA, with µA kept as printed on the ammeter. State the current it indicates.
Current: value=47.5 unit=µA
